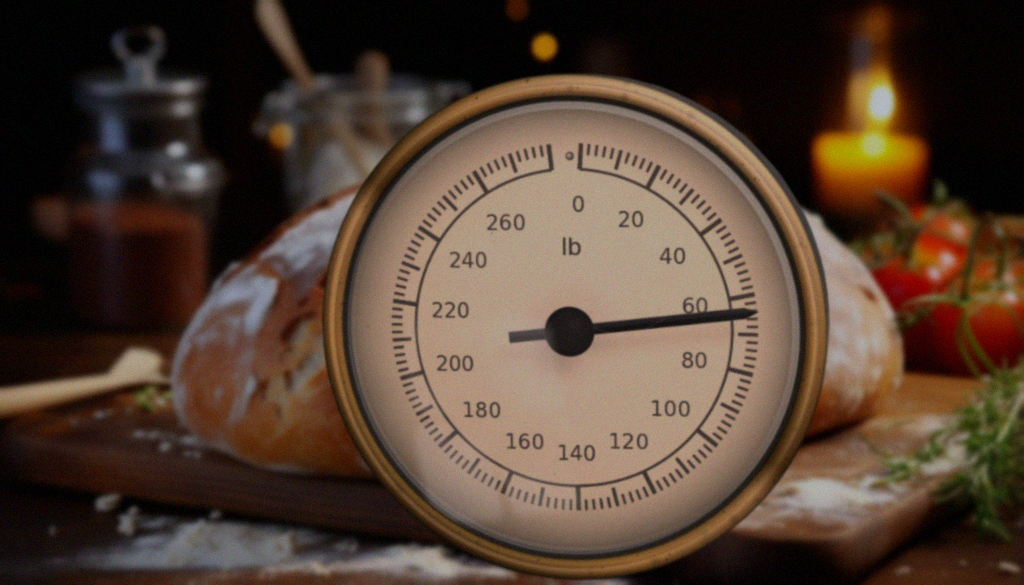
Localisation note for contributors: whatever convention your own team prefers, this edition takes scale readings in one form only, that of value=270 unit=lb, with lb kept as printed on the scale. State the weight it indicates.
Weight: value=64 unit=lb
